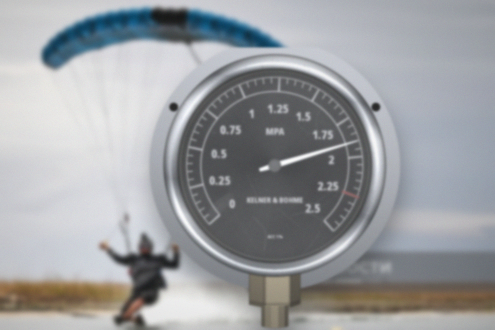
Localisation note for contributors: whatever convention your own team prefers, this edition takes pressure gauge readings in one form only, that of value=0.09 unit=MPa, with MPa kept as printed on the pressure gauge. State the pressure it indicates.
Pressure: value=1.9 unit=MPa
